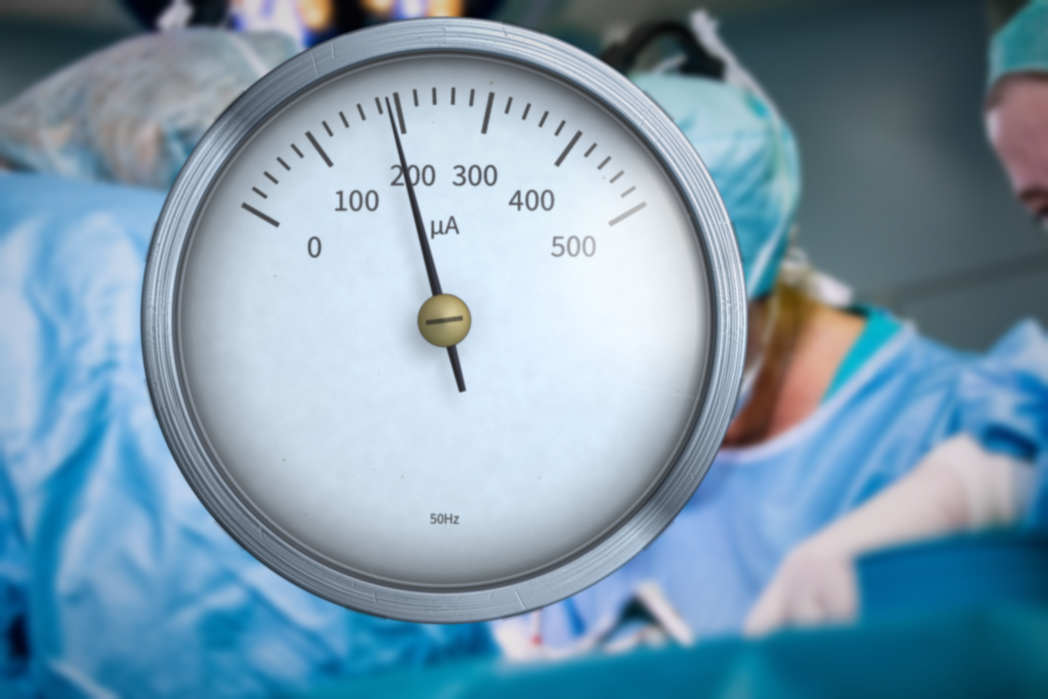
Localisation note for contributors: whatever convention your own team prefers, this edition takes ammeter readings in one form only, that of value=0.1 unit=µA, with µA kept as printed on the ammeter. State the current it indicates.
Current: value=190 unit=µA
